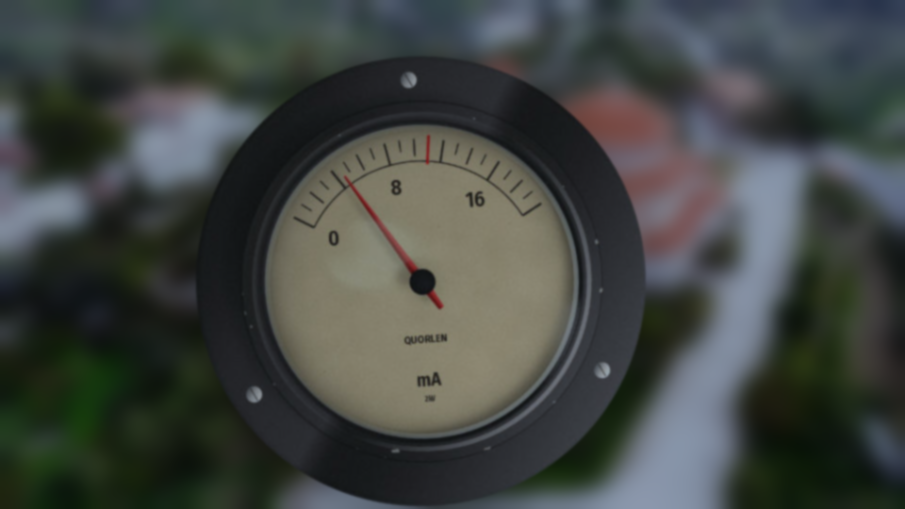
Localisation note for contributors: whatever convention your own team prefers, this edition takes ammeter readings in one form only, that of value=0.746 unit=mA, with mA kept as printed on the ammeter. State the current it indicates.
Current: value=4.5 unit=mA
